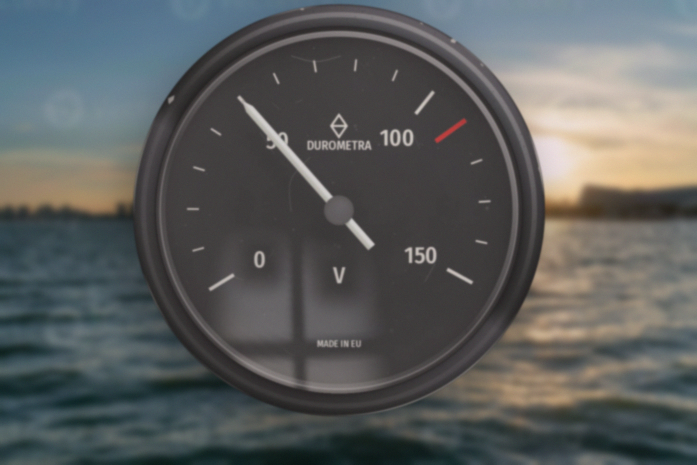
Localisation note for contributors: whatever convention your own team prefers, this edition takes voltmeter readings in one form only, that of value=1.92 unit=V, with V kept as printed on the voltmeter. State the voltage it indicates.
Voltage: value=50 unit=V
